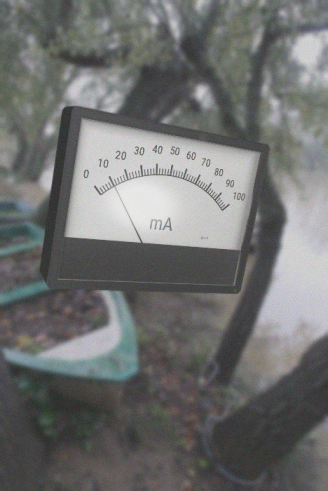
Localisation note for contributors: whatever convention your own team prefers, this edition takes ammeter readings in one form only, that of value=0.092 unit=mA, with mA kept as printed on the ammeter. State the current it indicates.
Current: value=10 unit=mA
